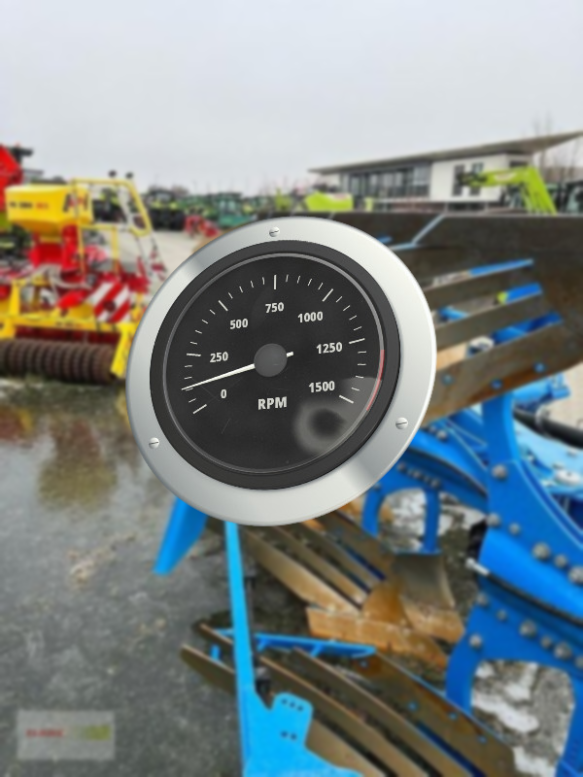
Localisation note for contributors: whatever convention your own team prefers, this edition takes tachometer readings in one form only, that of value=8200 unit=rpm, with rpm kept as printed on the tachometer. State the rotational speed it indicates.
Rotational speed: value=100 unit=rpm
